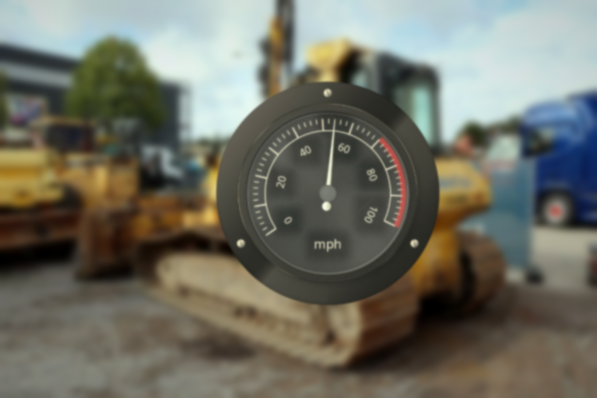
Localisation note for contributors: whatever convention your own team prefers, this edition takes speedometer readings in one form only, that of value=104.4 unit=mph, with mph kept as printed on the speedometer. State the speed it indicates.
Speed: value=54 unit=mph
